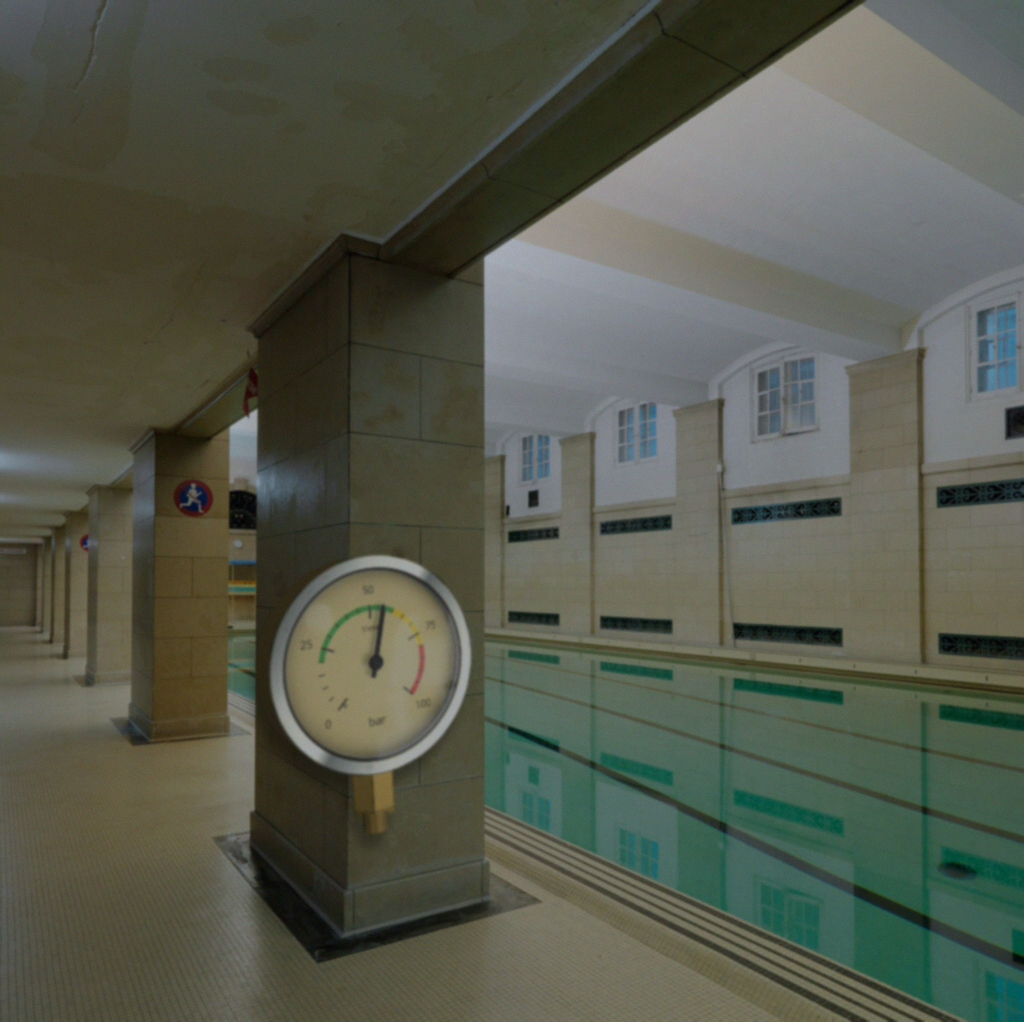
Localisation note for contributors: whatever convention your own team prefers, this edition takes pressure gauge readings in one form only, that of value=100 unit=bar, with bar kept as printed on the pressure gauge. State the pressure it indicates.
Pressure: value=55 unit=bar
